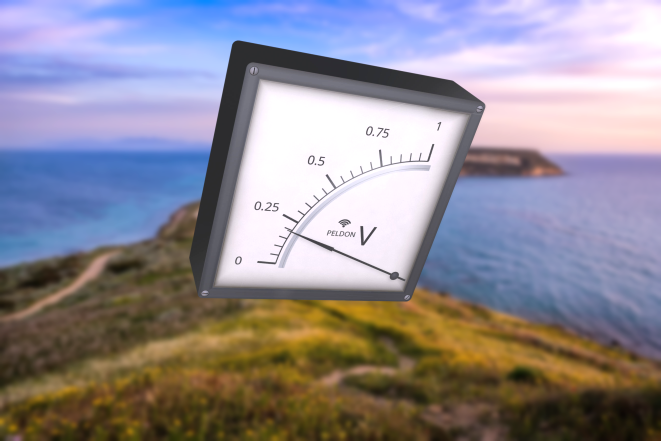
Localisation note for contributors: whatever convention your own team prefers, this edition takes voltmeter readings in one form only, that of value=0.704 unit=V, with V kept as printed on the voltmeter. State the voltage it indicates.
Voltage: value=0.2 unit=V
